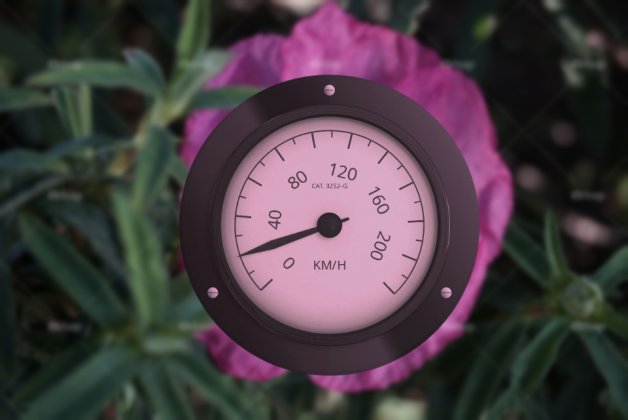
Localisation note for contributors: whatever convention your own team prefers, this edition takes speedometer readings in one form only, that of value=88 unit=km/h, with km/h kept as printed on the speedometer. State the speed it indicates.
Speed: value=20 unit=km/h
